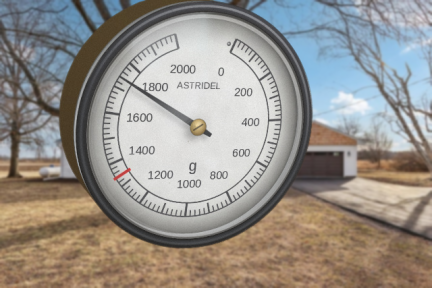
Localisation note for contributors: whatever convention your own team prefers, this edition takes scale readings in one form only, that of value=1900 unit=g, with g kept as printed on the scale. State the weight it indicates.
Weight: value=1740 unit=g
